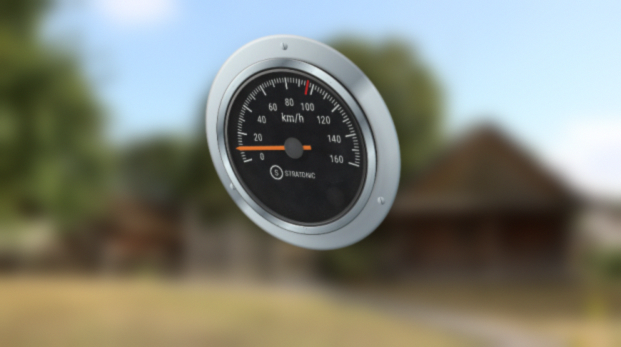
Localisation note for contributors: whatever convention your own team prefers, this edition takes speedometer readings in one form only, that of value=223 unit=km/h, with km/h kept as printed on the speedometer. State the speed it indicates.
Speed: value=10 unit=km/h
